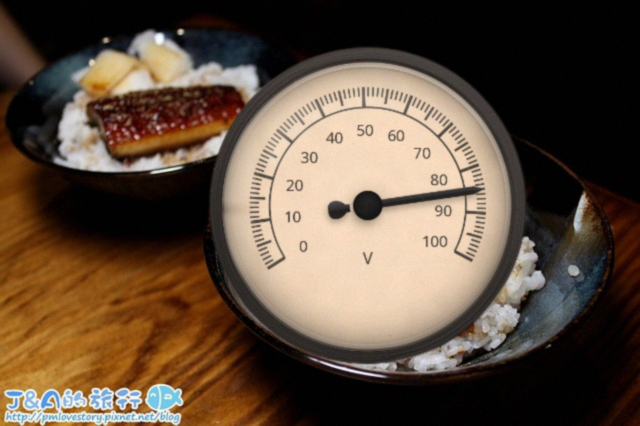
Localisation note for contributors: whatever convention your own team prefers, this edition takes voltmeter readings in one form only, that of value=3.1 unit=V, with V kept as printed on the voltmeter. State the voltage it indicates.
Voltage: value=85 unit=V
